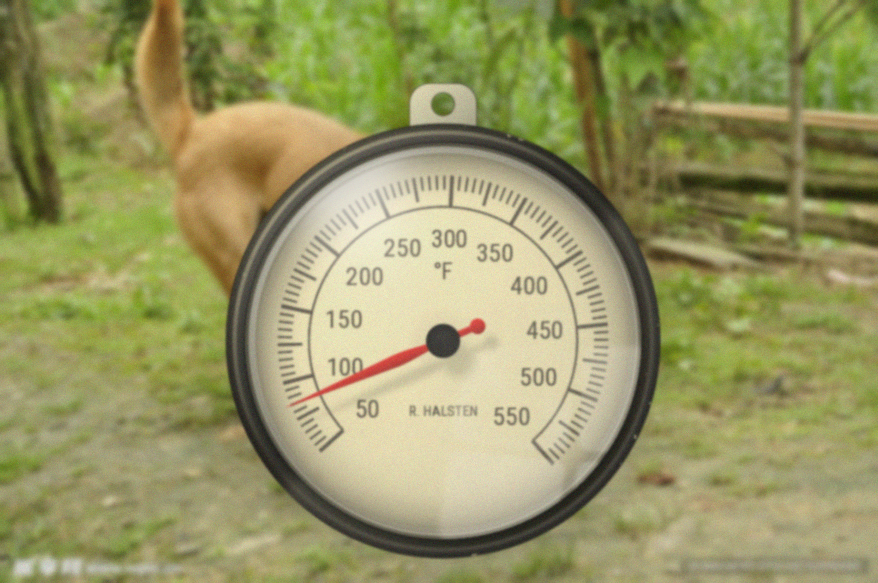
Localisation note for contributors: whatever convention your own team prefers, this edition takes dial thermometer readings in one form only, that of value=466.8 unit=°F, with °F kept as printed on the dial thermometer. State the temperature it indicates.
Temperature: value=85 unit=°F
